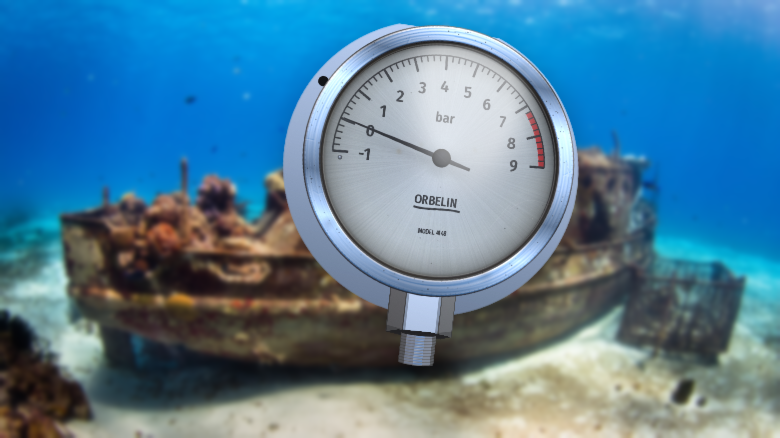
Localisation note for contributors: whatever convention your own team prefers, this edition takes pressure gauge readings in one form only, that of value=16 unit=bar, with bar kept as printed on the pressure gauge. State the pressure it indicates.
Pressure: value=0 unit=bar
